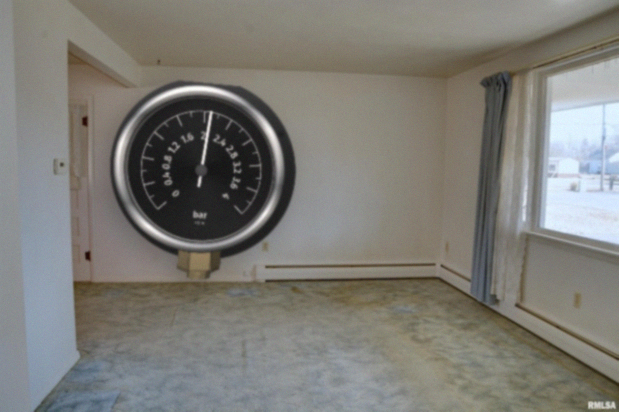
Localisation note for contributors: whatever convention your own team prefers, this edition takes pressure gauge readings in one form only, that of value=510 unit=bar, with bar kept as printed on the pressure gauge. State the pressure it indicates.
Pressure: value=2.1 unit=bar
